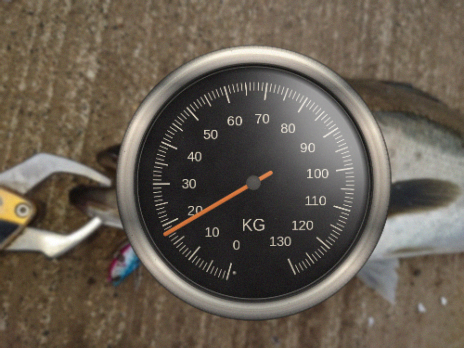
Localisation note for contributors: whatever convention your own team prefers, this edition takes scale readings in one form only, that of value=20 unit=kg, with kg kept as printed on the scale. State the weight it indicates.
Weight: value=18 unit=kg
